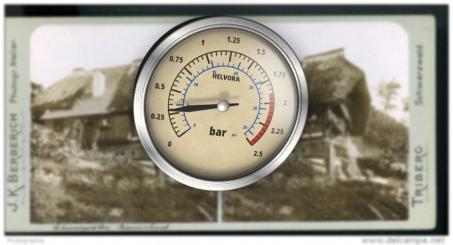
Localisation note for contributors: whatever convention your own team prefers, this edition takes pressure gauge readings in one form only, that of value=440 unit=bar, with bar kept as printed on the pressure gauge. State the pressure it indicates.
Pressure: value=0.3 unit=bar
